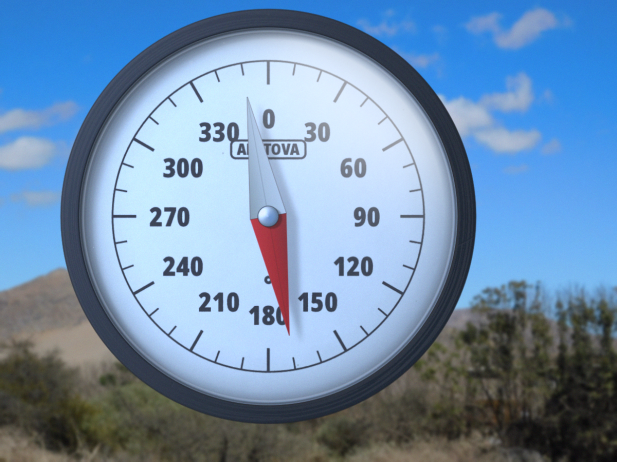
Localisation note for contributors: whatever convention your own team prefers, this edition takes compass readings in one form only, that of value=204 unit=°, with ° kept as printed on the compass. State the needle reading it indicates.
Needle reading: value=170 unit=°
